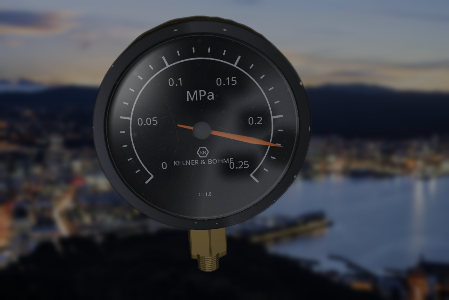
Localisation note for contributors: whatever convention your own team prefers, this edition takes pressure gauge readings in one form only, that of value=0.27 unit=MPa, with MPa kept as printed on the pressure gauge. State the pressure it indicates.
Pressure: value=0.22 unit=MPa
